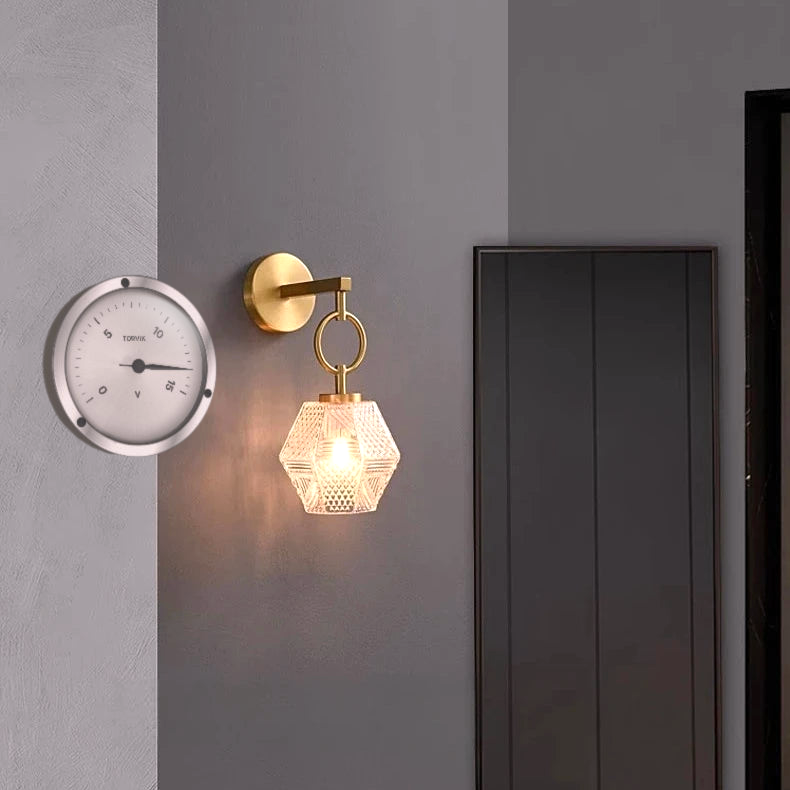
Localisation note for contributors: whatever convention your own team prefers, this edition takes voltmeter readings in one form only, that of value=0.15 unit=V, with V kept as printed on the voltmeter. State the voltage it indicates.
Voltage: value=13.5 unit=V
